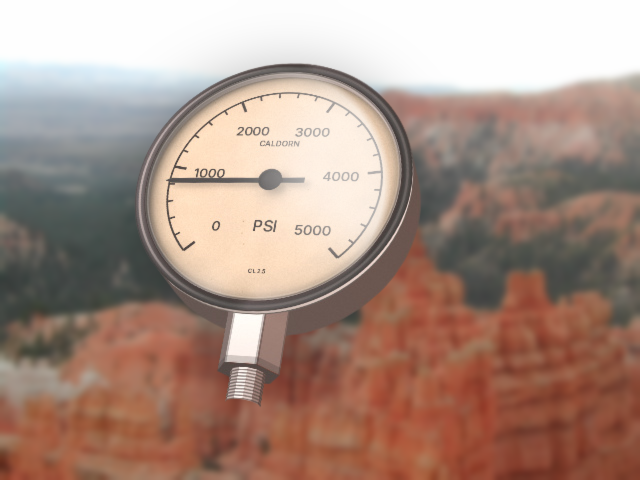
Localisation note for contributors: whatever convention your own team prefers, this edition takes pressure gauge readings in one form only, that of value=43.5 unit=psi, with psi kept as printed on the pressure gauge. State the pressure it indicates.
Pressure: value=800 unit=psi
